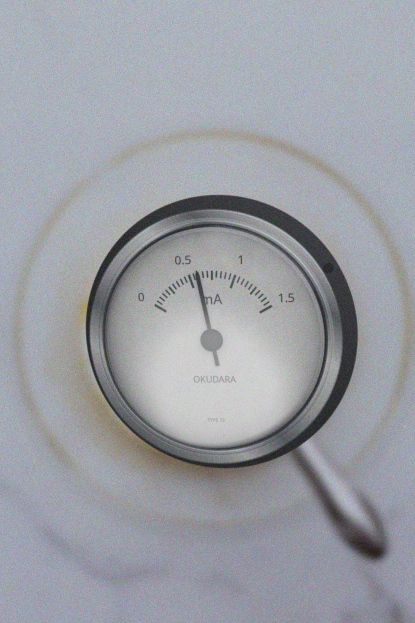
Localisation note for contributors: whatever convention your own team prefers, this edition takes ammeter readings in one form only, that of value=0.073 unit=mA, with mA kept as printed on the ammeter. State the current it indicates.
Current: value=0.6 unit=mA
